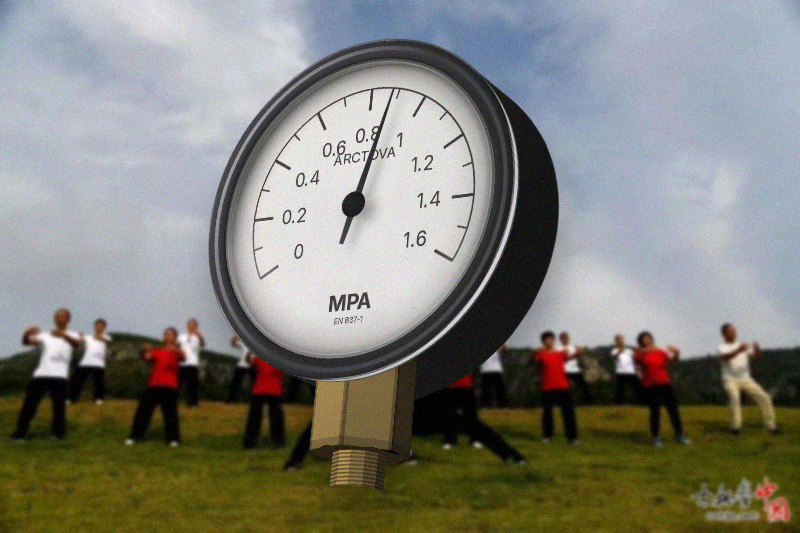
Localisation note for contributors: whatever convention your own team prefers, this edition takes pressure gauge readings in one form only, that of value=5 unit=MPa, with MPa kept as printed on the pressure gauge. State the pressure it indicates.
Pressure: value=0.9 unit=MPa
